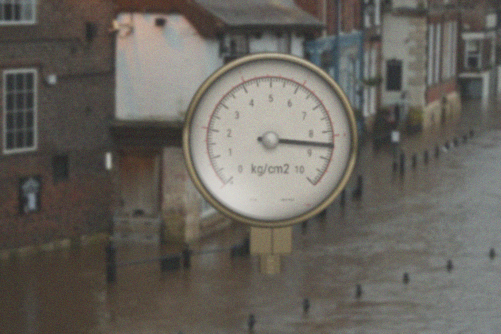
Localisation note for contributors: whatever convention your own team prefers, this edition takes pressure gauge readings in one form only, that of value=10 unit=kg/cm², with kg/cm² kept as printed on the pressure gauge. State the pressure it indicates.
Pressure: value=8.5 unit=kg/cm²
